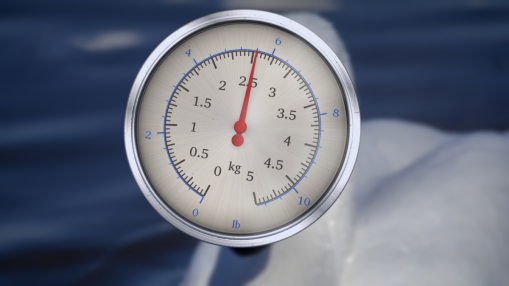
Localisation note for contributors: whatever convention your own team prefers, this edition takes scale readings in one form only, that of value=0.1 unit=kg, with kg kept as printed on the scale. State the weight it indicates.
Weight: value=2.55 unit=kg
